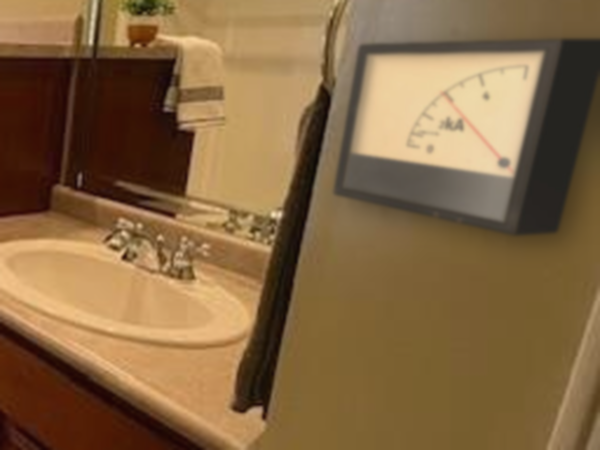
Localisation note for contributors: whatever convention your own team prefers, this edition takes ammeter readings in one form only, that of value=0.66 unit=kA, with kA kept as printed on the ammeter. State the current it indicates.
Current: value=3 unit=kA
